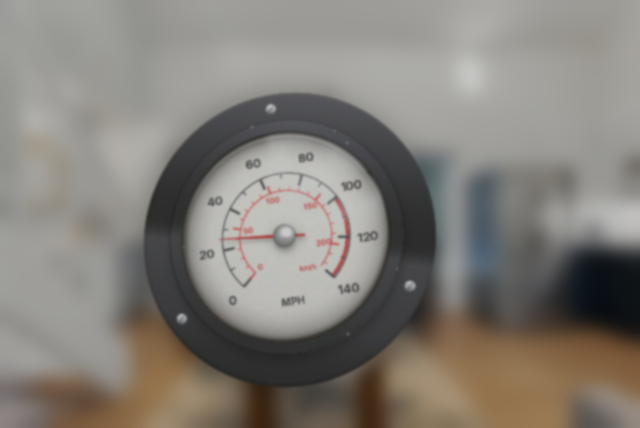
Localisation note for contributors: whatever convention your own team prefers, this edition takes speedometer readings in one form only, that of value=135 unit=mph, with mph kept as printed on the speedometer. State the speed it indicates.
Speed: value=25 unit=mph
